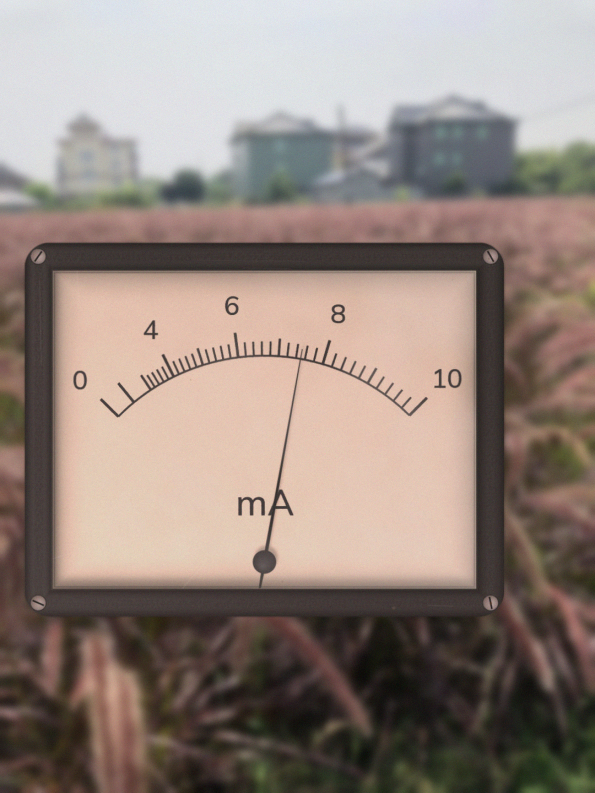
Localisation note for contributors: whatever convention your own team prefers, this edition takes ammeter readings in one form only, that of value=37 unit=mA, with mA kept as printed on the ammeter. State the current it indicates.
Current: value=7.5 unit=mA
